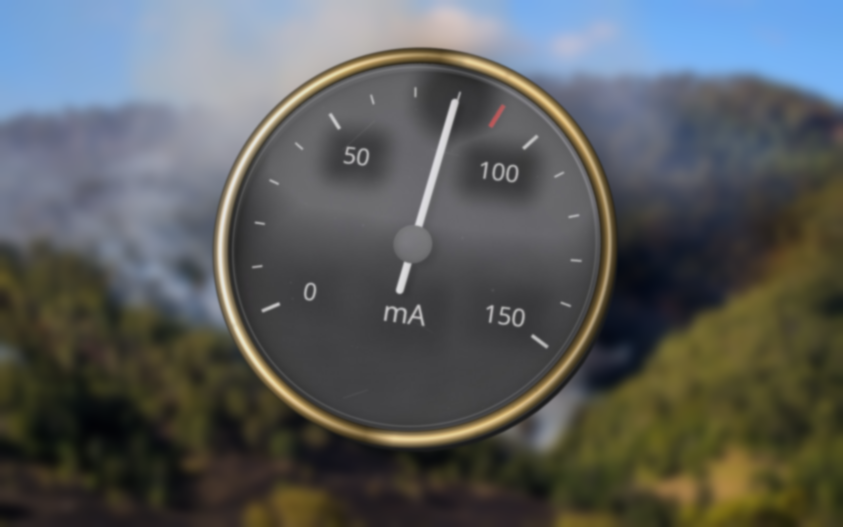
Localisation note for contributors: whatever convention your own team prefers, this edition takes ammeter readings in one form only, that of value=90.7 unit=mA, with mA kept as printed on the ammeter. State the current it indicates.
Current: value=80 unit=mA
